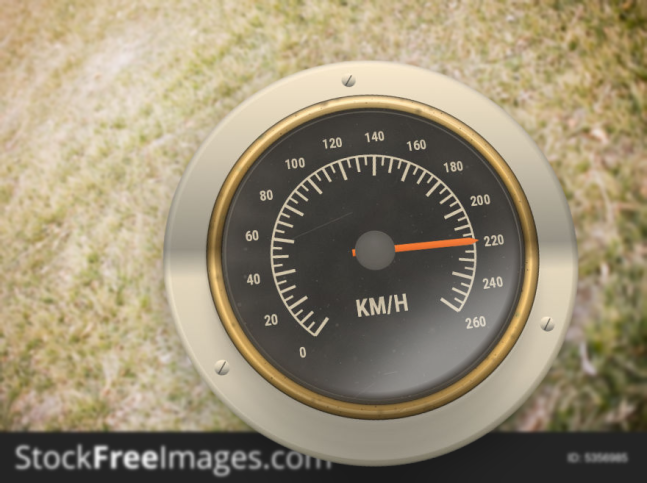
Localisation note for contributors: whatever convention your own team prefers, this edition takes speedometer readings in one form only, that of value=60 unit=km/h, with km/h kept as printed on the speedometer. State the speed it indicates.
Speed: value=220 unit=km/h
